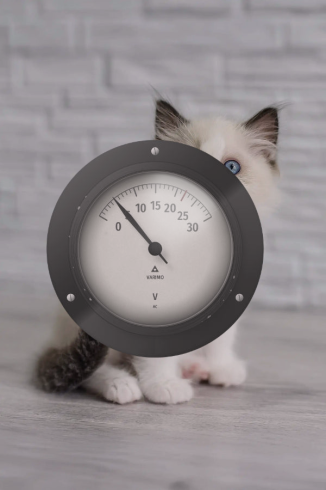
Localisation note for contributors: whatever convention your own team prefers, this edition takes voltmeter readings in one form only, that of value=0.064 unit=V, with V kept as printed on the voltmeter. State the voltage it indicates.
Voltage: value=5 unit=V
